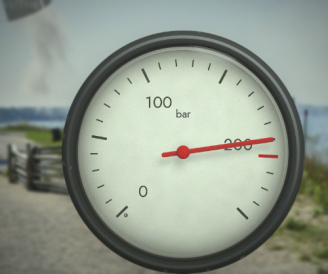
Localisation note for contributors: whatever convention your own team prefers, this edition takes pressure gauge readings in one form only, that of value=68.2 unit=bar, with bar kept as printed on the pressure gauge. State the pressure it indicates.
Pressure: value=200 unit=bar
